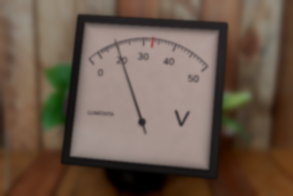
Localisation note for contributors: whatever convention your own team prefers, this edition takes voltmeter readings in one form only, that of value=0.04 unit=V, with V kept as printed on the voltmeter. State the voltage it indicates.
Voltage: value=20 unit=V
